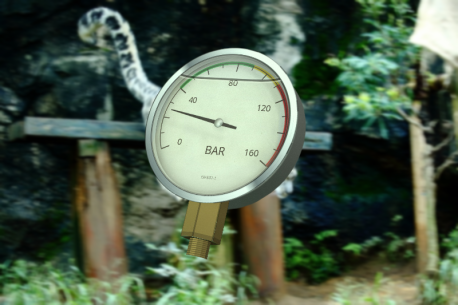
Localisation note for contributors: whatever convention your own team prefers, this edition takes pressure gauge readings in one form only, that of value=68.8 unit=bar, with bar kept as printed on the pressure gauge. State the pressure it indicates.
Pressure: value=25 unit=bar
